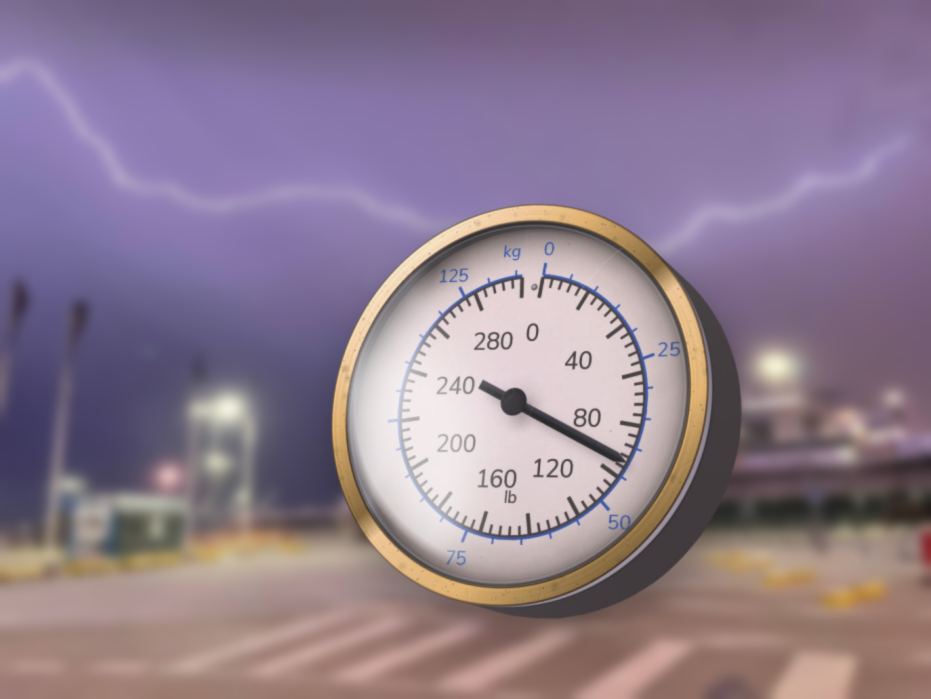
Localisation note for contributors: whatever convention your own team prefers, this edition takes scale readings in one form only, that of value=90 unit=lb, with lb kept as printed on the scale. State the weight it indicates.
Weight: value=94 unit=lb
